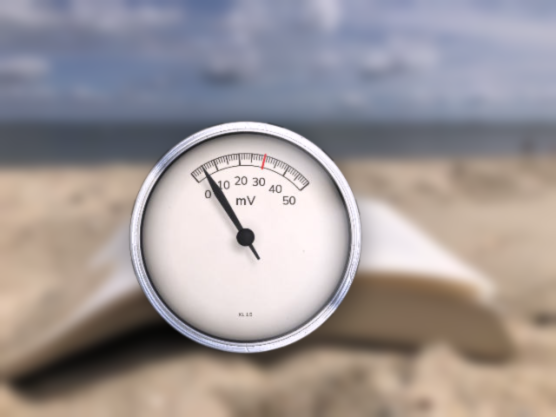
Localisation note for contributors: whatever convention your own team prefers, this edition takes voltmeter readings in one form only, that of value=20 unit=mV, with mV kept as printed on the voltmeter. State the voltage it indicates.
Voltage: value=5 unit=mV
